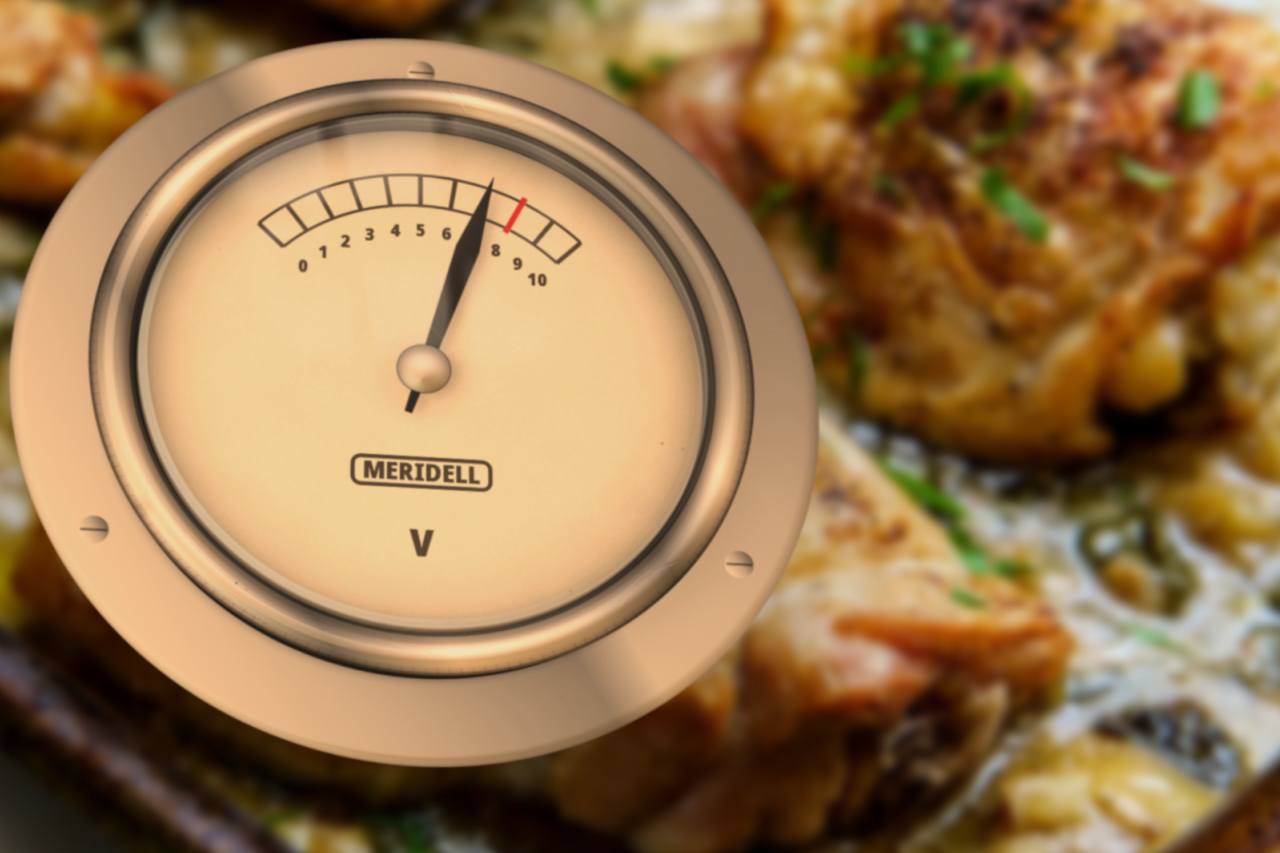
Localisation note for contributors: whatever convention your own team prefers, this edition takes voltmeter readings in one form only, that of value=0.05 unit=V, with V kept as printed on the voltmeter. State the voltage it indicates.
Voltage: value=7 unit=V
